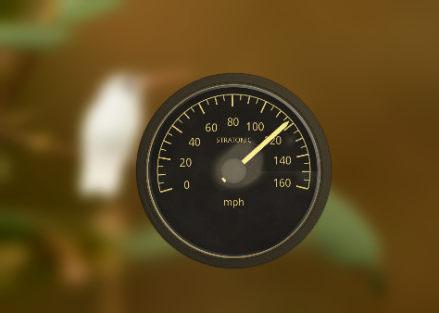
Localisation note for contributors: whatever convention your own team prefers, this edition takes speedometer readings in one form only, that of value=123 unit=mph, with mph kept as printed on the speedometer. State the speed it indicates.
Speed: value=117.5 unit=mph
